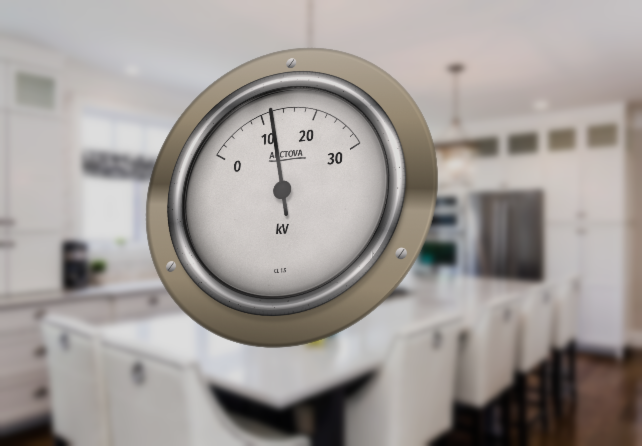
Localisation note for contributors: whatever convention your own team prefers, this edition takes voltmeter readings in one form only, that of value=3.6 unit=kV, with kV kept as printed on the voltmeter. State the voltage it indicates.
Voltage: value=12 unit=kV
